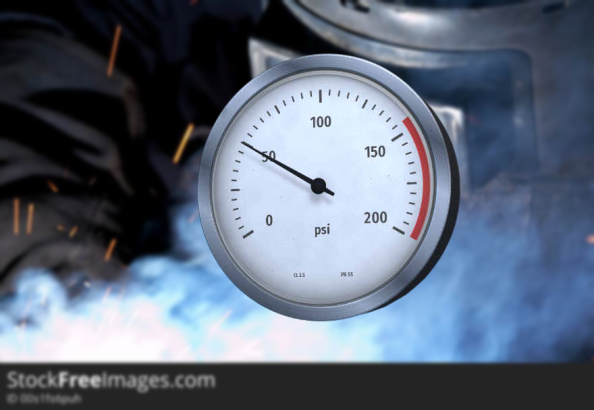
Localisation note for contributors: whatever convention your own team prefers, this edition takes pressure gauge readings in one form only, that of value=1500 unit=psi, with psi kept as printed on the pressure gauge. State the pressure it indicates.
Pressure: value=50 unit=psi
